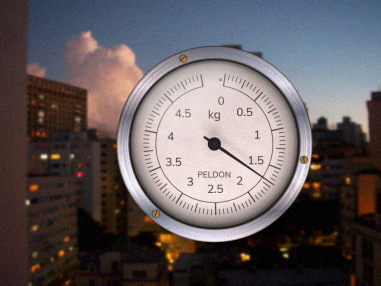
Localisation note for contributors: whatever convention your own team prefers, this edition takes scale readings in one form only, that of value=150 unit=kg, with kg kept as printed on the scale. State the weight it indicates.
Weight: value=1.7 unit=kg
